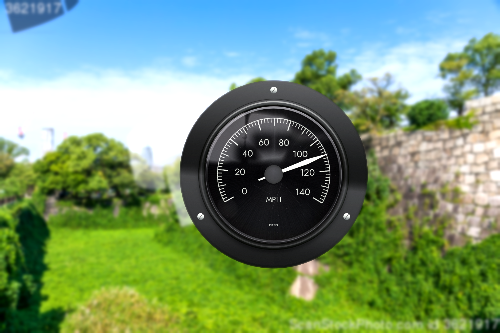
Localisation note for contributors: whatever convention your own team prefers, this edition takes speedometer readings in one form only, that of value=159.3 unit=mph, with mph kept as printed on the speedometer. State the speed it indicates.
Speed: value=110 unit=mph
